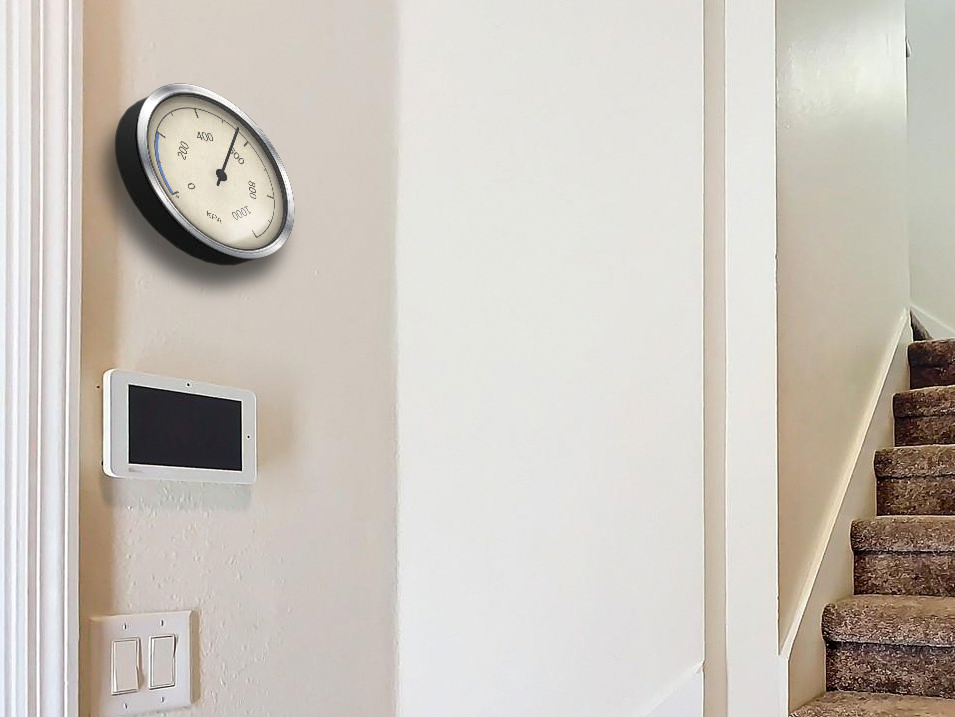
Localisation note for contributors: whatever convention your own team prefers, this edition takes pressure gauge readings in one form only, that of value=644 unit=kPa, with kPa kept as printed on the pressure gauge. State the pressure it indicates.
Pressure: value=550 unit=kPa
